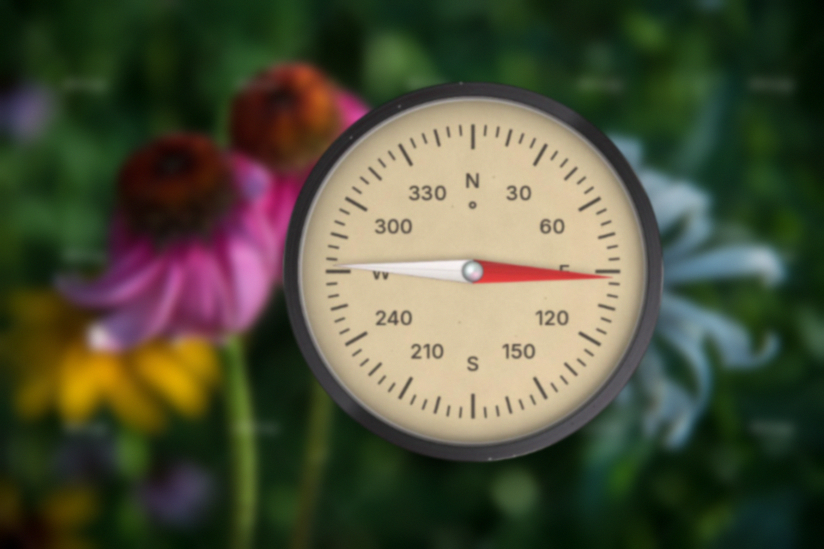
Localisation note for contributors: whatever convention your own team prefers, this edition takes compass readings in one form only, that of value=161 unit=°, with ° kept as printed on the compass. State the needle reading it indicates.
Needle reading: value=92.5 unit=°
